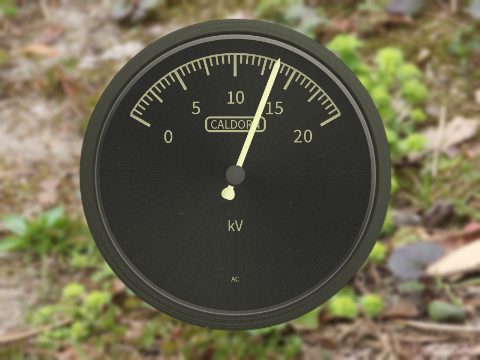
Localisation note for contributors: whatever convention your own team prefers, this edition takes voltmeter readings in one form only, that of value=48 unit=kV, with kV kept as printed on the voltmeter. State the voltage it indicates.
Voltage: value=13.5 unit=kV
